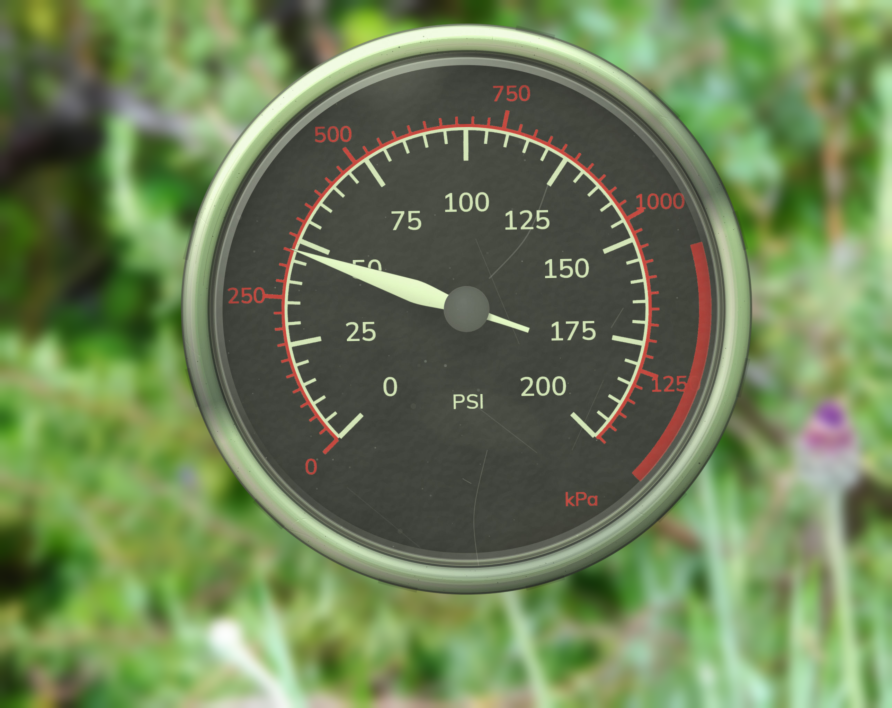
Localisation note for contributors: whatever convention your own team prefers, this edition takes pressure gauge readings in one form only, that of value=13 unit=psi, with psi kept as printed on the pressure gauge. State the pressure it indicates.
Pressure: value=47.5 unit=psi
